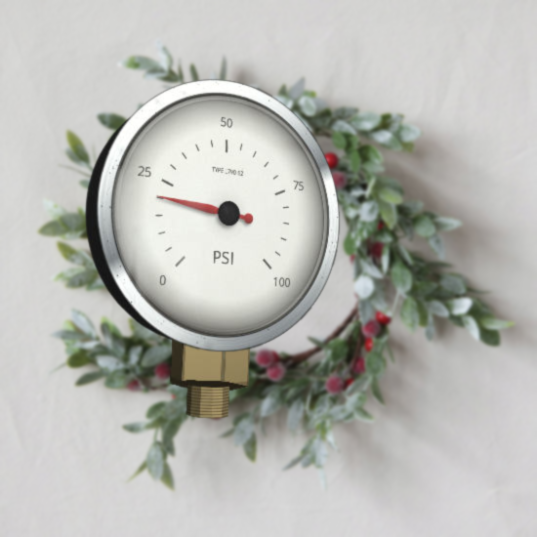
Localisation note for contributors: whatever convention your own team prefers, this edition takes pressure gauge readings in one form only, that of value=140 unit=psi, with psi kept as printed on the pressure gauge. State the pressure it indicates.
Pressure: value=20 unit=psi
